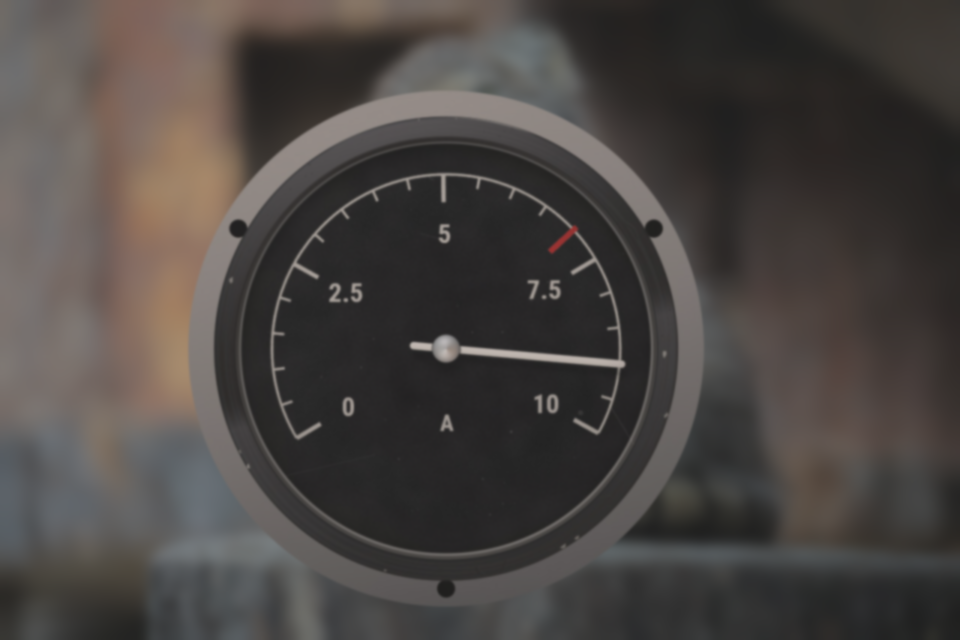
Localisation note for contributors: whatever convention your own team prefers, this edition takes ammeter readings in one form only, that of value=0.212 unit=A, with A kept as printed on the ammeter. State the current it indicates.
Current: value=9 unit=A
